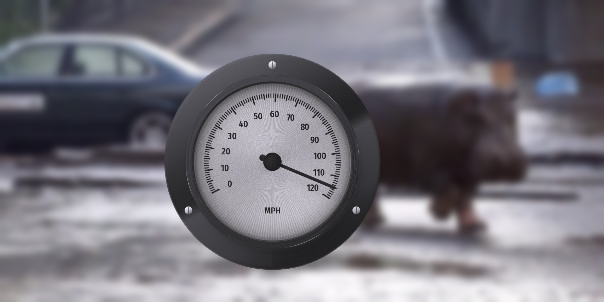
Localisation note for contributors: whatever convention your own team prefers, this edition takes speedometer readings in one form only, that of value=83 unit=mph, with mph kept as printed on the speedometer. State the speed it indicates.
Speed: value=115 unit=mph
